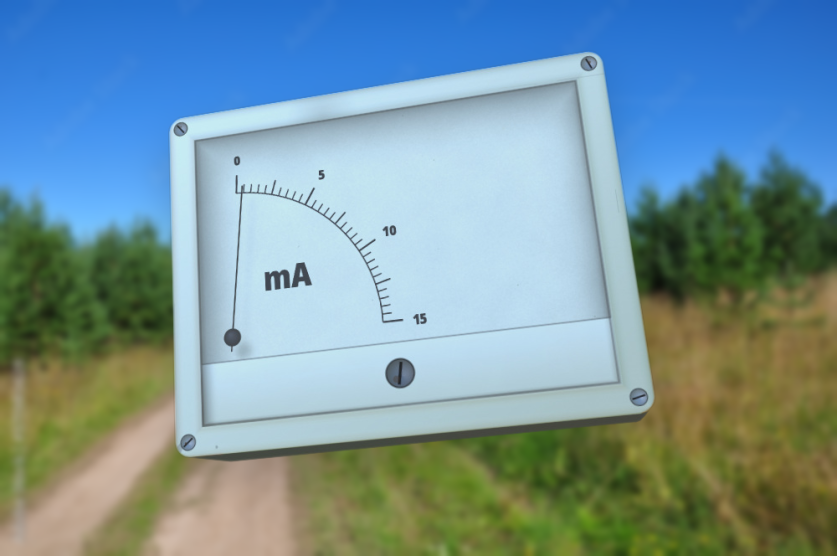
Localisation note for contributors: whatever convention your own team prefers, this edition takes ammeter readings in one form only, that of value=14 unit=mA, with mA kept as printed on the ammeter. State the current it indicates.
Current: value=0.5 unit=mA
